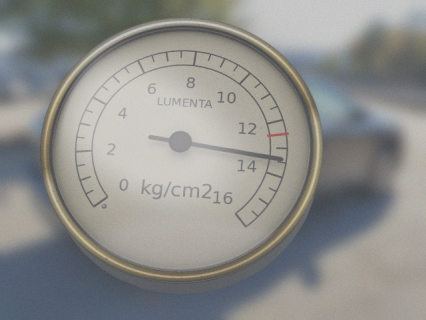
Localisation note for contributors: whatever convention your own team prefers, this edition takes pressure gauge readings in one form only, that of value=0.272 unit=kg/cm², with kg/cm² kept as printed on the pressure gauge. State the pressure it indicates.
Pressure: value=13.5 unit=kg/cm²
